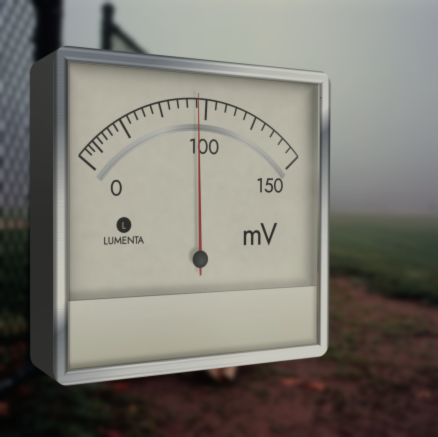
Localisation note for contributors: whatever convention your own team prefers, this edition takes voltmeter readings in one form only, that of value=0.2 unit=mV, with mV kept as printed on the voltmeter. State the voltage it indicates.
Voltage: value=95 unit=mV
